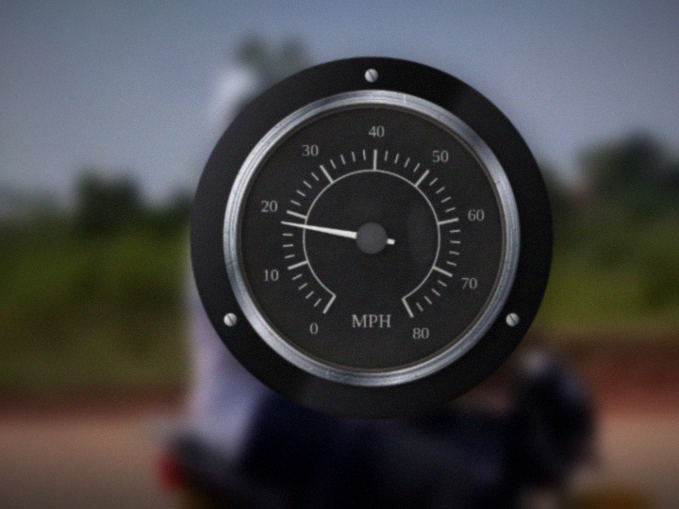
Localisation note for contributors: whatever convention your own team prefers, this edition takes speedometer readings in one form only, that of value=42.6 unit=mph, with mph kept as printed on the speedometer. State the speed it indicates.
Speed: value=18 unit=mph
